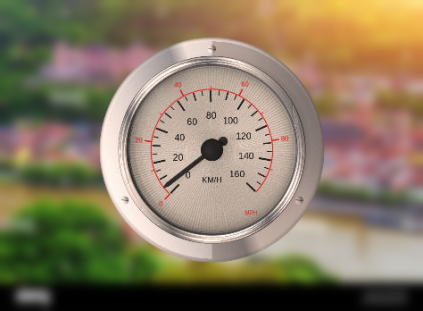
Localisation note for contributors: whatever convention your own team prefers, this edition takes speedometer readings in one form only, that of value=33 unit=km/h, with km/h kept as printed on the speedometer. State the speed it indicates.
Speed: value=5 unit=km/h
